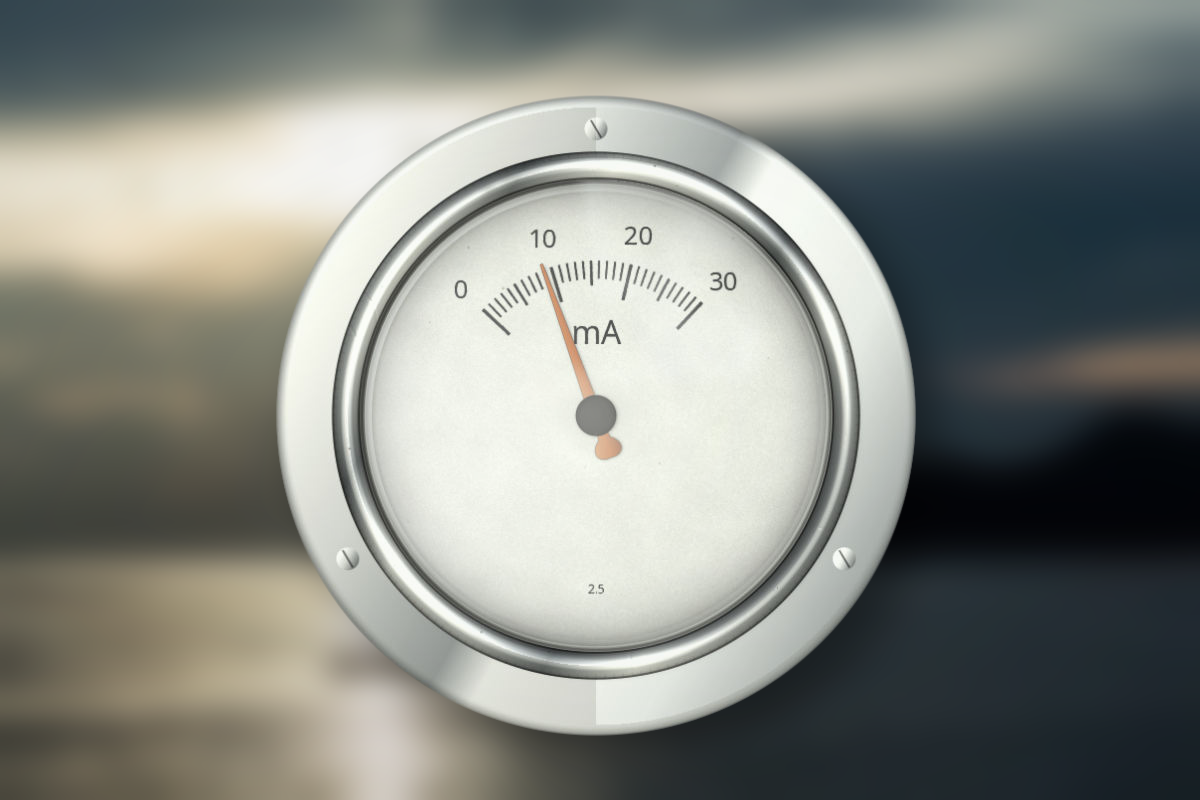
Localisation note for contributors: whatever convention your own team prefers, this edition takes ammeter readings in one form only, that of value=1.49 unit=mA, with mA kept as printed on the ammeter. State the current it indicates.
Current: value=9 unit=mA
